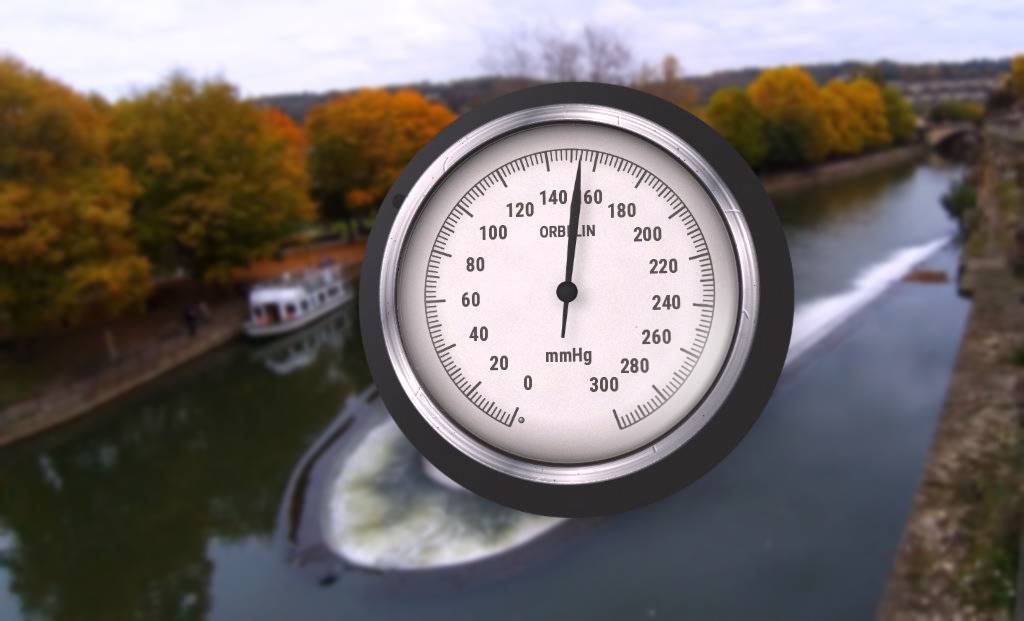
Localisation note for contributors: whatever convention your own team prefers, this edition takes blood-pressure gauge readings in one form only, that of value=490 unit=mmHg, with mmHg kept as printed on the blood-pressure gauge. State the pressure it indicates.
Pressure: value=154 unit=mmHg
